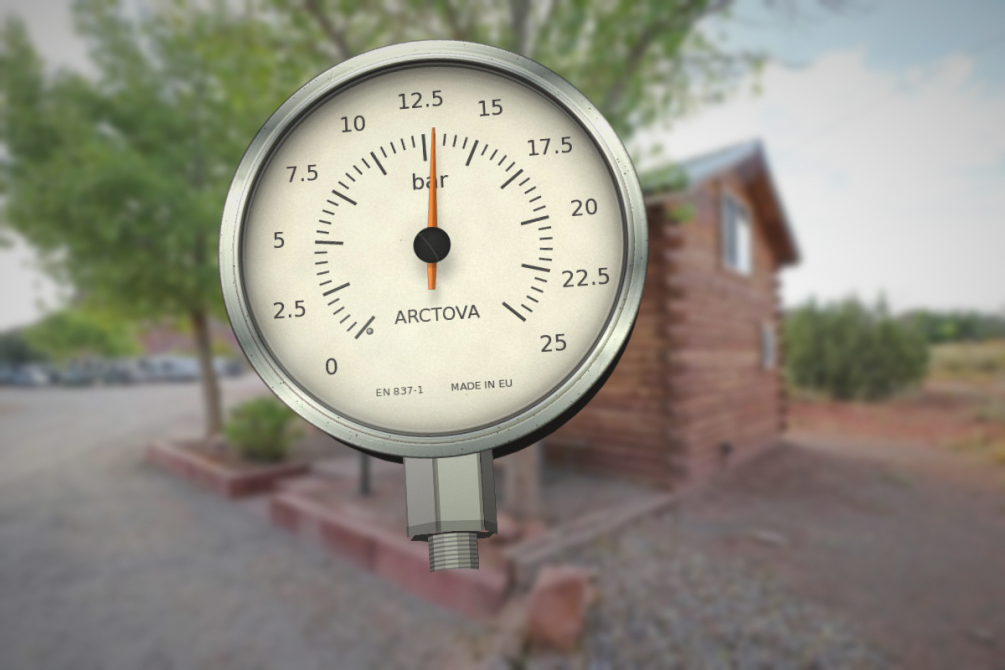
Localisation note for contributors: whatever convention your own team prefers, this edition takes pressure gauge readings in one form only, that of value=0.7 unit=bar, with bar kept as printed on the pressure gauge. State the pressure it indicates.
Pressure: value=13 unit=bar
